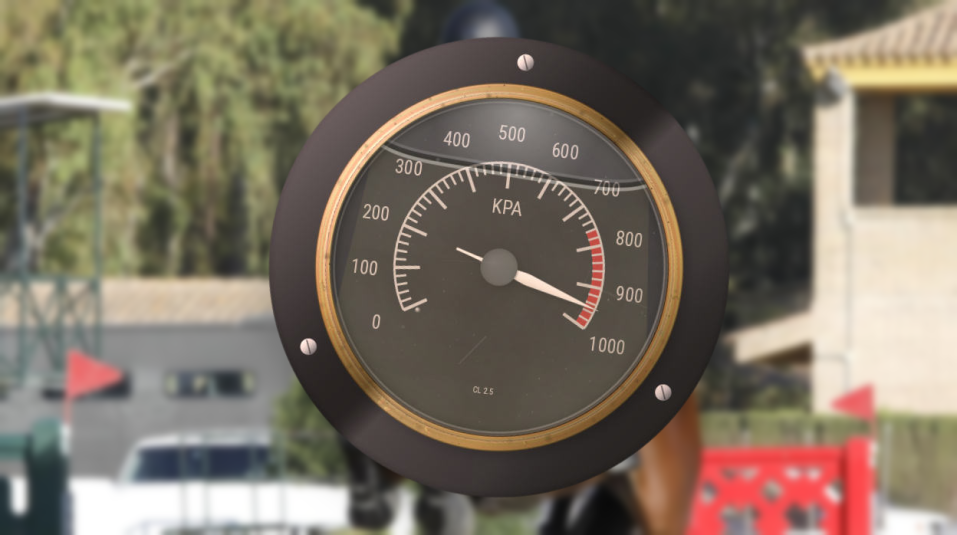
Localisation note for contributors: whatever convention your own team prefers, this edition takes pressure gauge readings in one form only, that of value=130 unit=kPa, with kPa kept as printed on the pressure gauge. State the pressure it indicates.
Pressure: value=950 unit=kPa
